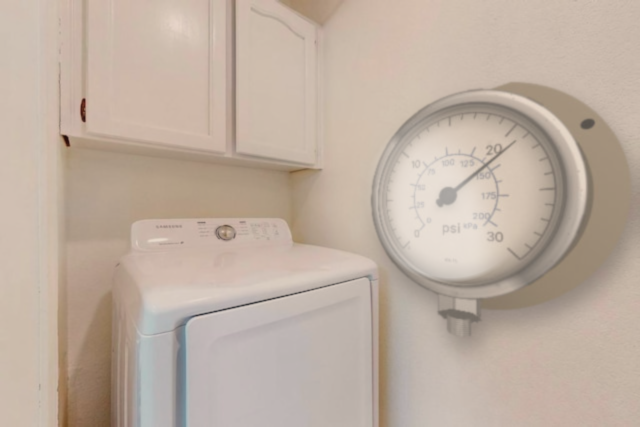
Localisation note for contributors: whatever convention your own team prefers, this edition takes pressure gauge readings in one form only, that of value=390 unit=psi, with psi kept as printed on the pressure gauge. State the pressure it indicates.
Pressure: value=21 unit=psi
